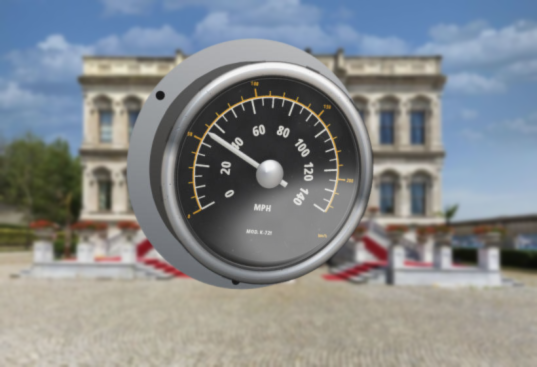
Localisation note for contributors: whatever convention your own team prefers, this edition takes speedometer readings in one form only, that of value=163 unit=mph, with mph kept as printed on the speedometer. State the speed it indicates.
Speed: value=35 unit=mph
